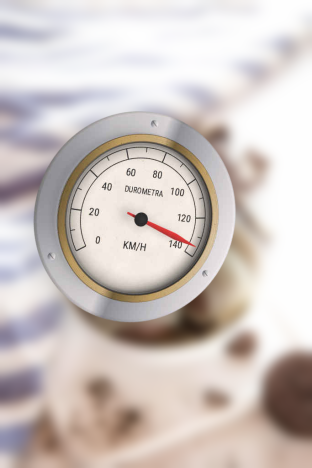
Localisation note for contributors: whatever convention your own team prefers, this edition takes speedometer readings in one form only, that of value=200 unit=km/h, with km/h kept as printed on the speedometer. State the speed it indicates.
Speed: value=135 unit=km/h
